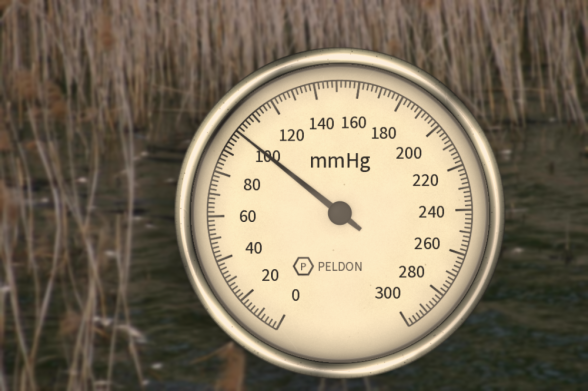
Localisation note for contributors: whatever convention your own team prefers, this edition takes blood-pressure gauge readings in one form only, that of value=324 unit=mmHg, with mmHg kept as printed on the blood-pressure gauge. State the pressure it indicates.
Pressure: value=100 unit=mmHg
